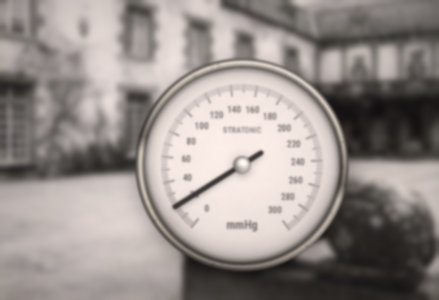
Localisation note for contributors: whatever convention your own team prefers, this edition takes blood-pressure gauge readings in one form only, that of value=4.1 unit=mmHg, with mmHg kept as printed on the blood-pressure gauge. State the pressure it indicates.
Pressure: value=20 unit=mmHg
